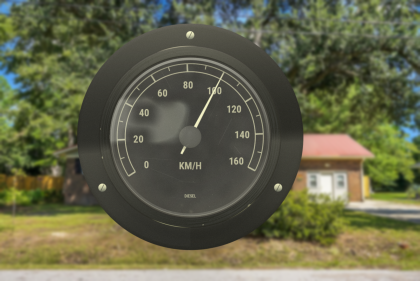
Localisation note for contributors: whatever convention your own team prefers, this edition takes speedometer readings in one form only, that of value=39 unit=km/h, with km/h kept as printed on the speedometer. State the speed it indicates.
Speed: value=100 unit=km/h
